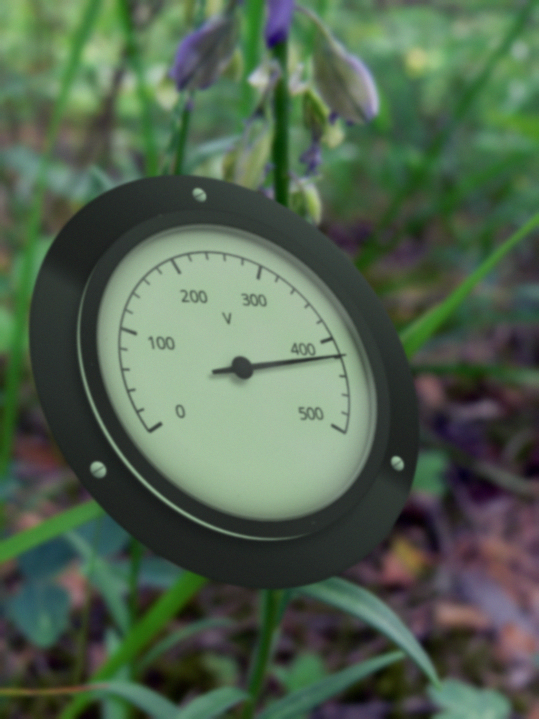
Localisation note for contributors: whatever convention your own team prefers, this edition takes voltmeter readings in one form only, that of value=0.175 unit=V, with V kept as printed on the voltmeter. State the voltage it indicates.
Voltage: value=420 unit=V
